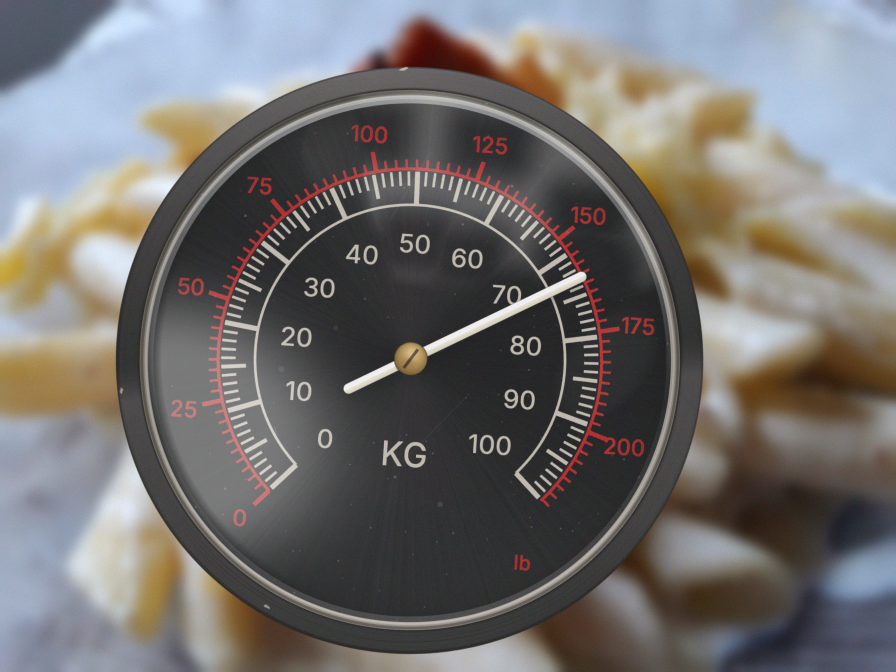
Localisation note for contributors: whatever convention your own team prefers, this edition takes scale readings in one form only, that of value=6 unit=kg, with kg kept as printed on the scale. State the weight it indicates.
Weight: value=73 unit=kg
